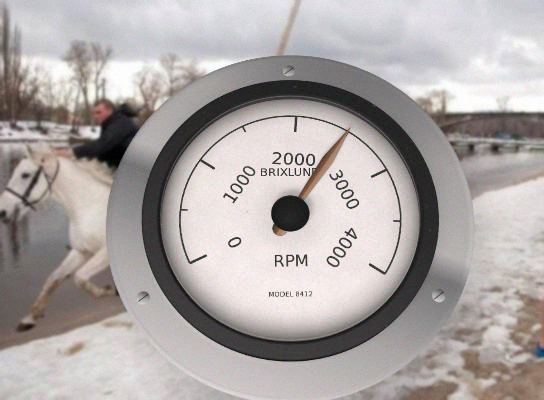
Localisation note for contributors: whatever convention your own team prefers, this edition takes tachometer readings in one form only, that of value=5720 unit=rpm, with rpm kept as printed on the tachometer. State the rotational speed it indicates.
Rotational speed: value=2500 unit=rpm
